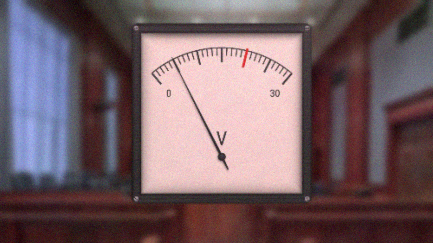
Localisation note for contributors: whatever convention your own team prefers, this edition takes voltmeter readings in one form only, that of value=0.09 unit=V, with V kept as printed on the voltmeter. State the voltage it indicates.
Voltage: value=5 unit=V
